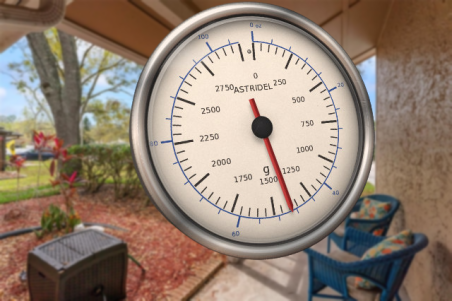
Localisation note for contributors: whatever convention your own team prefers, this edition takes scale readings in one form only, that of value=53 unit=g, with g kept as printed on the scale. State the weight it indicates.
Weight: value=1400 unit=g
